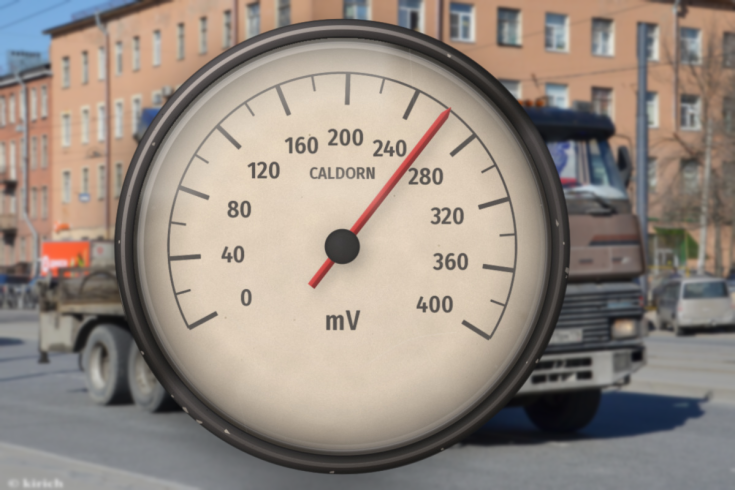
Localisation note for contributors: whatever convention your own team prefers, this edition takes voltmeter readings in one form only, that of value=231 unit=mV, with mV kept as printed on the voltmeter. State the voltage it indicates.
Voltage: value=260 unit=mV
